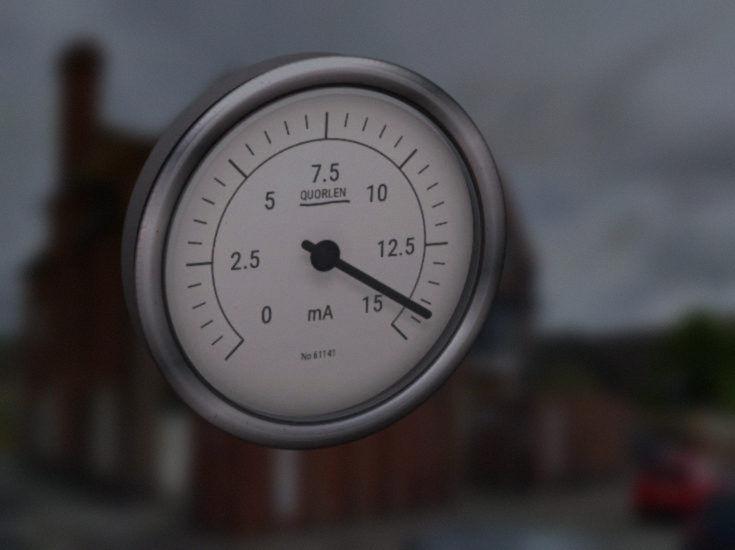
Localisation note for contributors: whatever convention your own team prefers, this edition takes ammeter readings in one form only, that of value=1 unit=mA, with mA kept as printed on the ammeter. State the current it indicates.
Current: value=14.25 unit=mA
